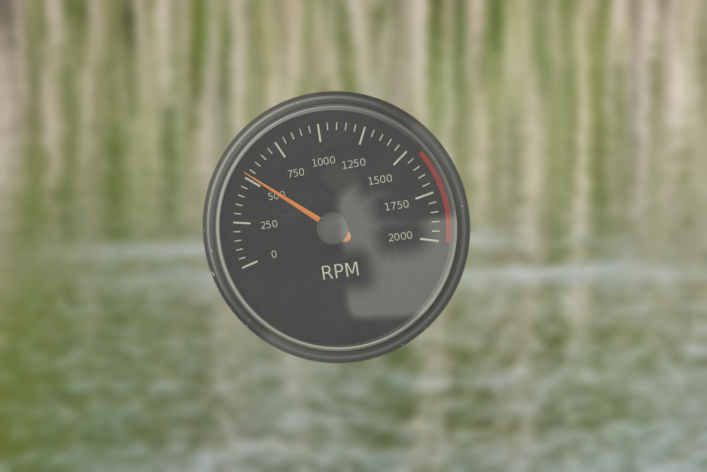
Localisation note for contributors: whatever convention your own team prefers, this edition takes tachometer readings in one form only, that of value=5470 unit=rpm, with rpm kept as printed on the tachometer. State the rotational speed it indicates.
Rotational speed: value=525 unit=rpm
